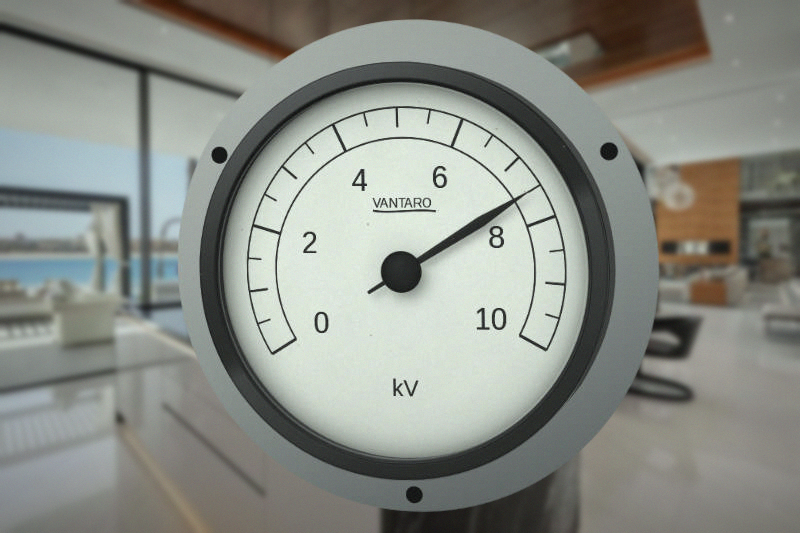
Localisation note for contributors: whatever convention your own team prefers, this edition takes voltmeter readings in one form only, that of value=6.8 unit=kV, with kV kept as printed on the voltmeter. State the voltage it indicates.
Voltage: value=7.5 unit=kV
